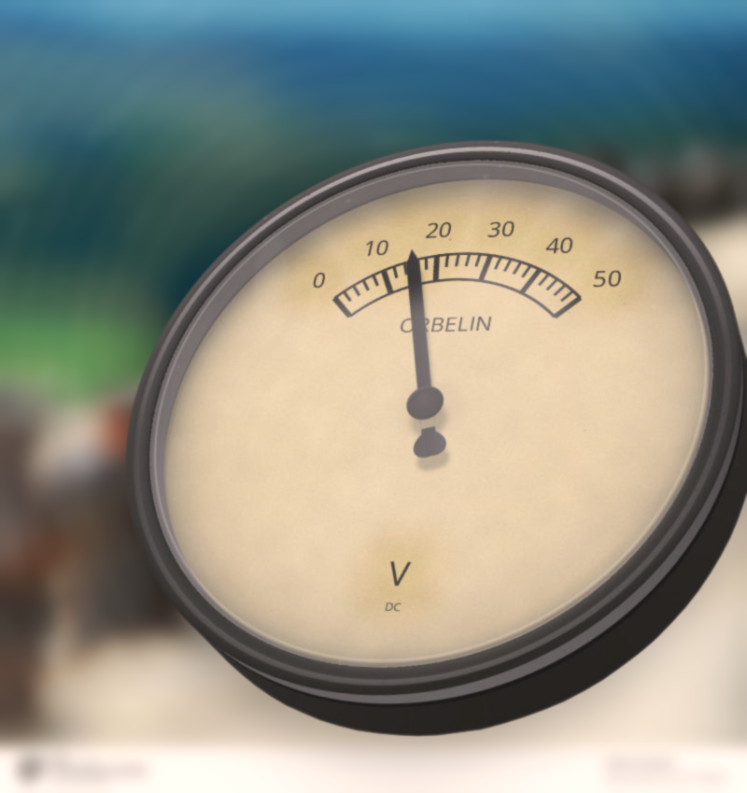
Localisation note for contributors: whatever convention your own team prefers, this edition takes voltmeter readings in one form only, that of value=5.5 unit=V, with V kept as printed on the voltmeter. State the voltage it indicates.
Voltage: value=16 unit=V
